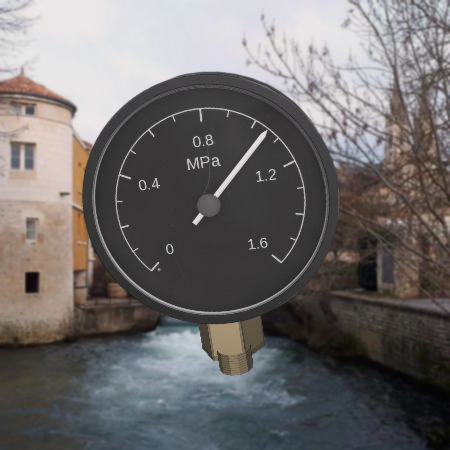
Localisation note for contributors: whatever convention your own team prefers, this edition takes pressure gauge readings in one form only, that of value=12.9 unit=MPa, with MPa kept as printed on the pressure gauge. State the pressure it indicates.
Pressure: value=1.05 unit=MPa
